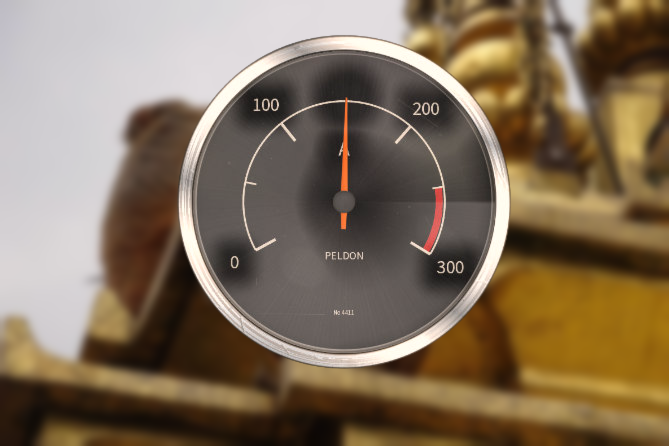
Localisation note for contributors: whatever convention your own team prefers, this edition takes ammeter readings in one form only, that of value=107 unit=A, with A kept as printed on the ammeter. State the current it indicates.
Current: value=150 unit=A
